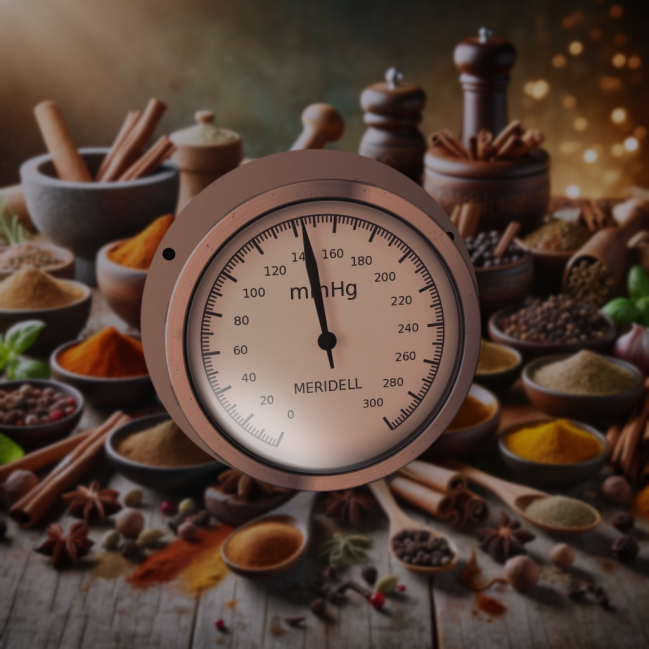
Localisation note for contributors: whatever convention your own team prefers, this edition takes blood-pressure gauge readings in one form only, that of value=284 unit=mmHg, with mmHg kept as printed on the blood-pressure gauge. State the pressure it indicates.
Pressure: value=144 unit=mmHg
